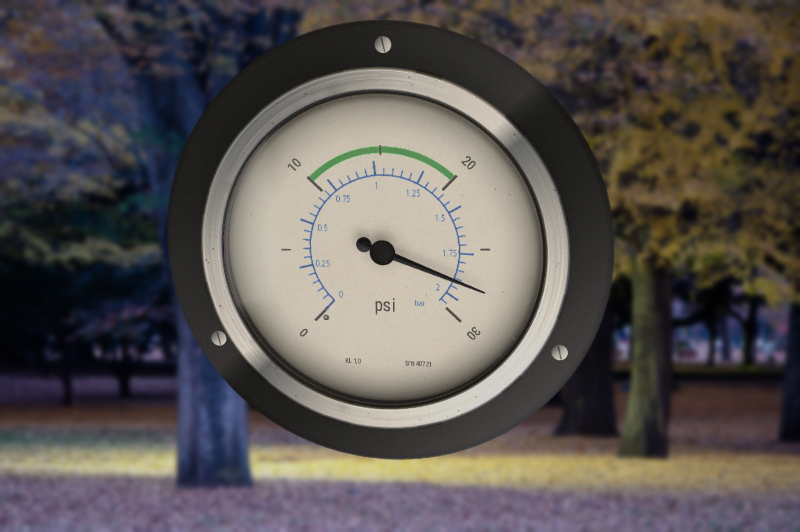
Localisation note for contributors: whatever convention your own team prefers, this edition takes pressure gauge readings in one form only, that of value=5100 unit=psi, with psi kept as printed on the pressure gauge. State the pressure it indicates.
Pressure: value=27.5 unit=psi
